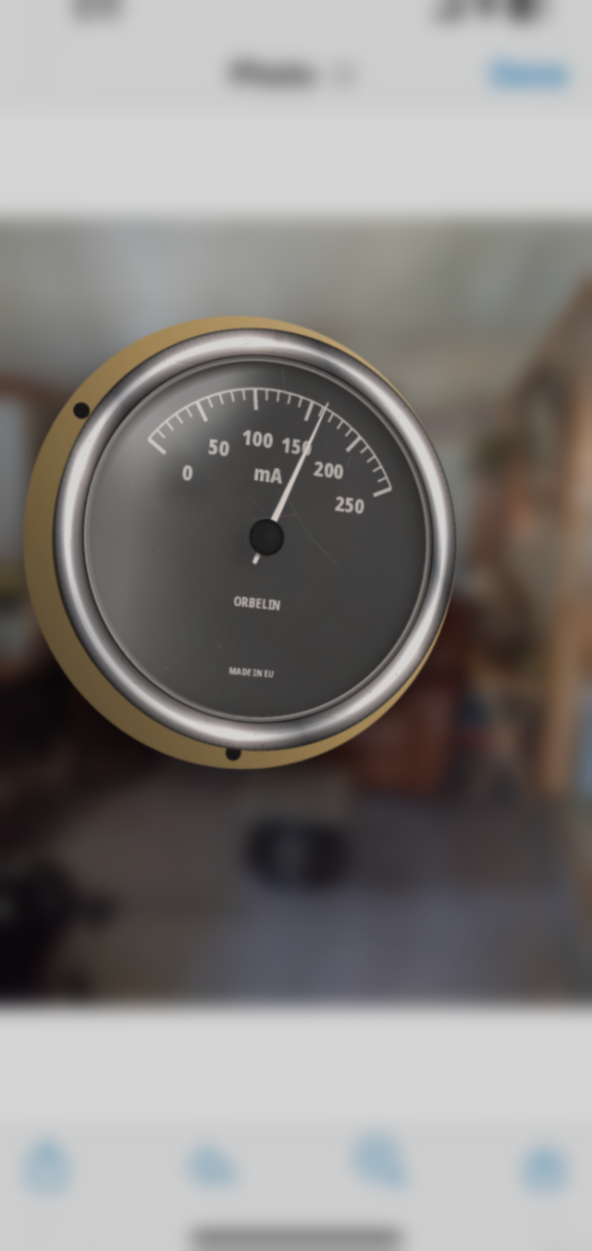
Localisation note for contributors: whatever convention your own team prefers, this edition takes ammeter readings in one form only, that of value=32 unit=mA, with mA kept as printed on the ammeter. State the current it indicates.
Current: value=160 unit=mA
